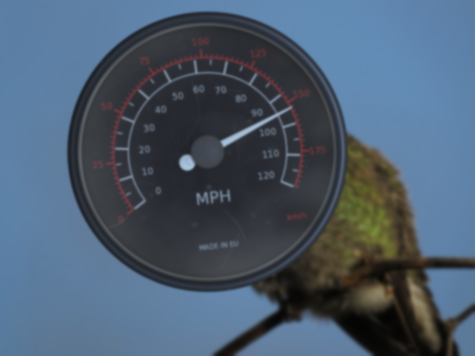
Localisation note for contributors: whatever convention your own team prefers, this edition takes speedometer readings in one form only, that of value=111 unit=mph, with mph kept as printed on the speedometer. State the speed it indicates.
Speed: value=95 unit=mph
